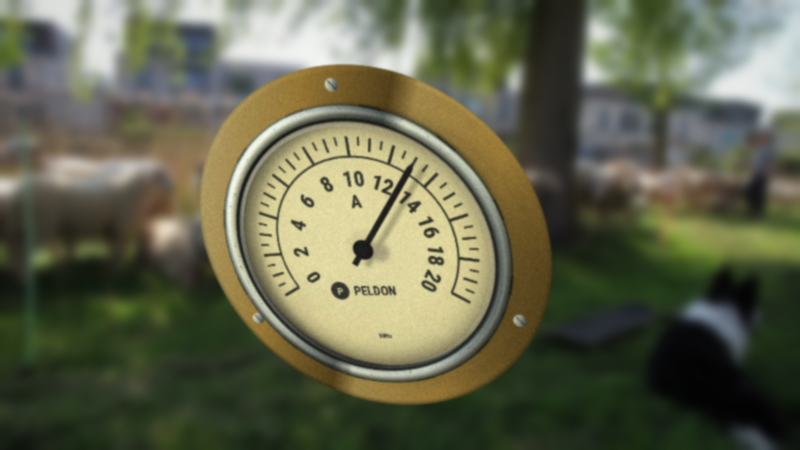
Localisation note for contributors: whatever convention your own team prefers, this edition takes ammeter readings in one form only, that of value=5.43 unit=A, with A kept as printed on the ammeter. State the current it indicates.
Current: value=13 unit=A
